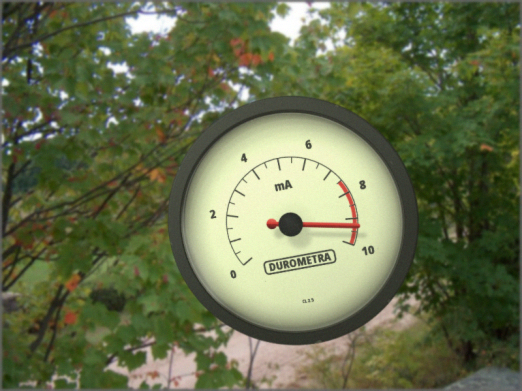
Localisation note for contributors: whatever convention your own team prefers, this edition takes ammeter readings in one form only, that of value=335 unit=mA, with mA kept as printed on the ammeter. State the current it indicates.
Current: value=9.25 unit=mA
